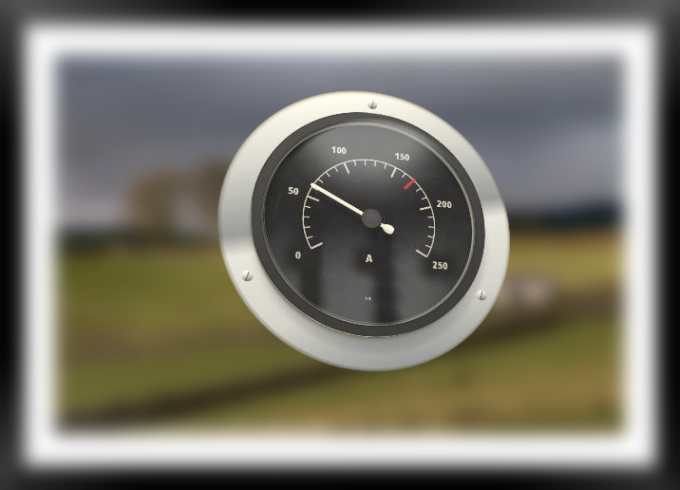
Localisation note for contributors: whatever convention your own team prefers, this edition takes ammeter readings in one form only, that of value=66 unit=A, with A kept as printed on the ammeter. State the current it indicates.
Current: value=60 unit=A
